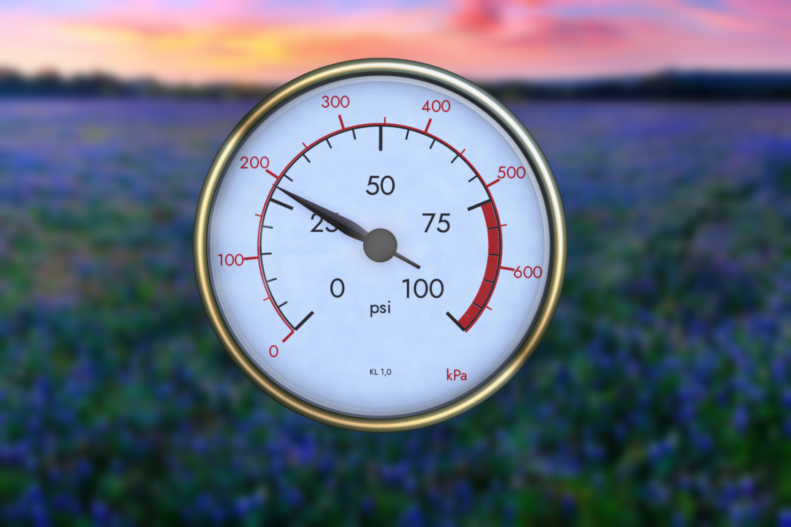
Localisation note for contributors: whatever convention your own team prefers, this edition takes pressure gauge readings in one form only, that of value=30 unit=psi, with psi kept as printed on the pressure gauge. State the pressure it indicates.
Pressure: value=27.5 unit=psi
